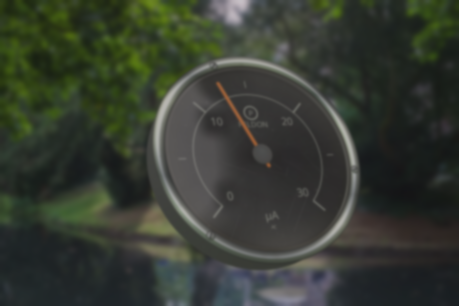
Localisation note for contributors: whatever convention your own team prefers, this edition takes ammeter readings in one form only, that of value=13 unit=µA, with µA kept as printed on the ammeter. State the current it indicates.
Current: value=12.5 unit=µA
